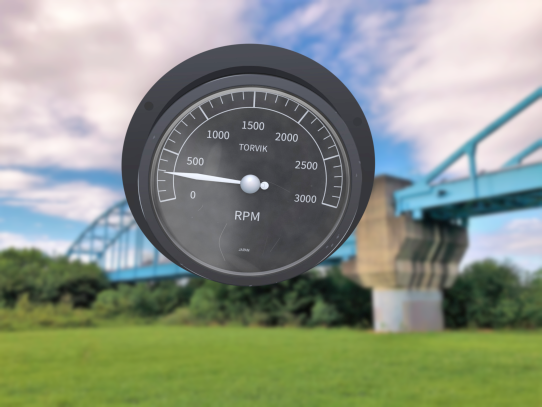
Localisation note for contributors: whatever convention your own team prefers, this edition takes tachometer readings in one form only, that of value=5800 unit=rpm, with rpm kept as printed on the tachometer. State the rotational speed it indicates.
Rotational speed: value=300 unit=rpm
